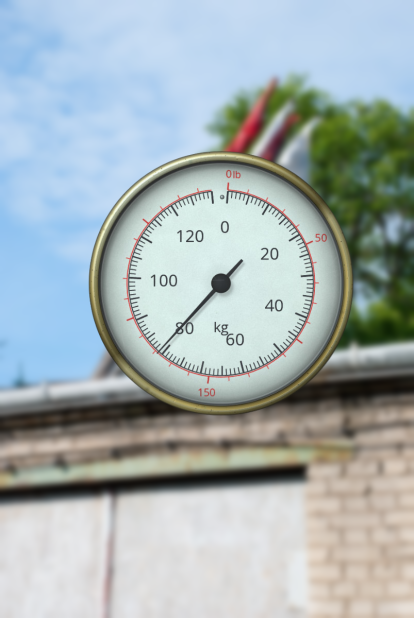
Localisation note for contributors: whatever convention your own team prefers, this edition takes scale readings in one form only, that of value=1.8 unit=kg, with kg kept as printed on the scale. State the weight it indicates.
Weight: value=81 unit=kg
